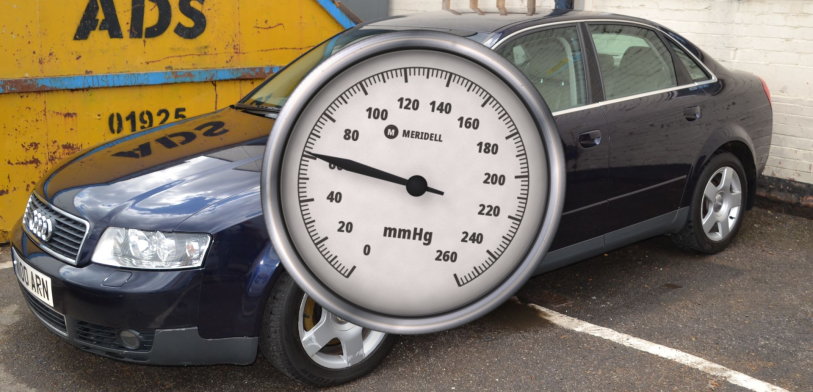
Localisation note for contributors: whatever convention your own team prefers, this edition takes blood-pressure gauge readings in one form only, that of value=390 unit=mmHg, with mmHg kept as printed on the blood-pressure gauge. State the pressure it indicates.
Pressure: value=62 unit=mmHg
